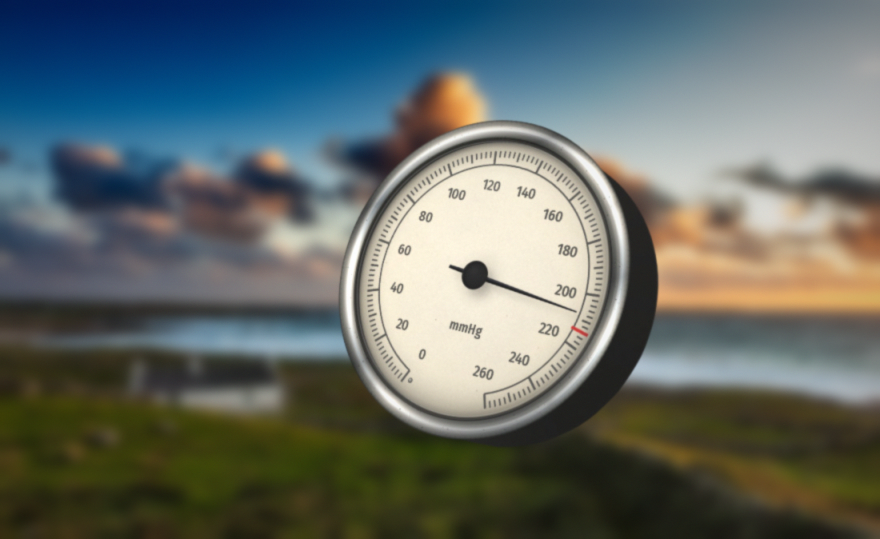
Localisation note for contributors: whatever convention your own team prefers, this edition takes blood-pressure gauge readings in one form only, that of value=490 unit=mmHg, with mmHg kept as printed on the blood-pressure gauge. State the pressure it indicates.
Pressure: value=208 unit=mmHg
